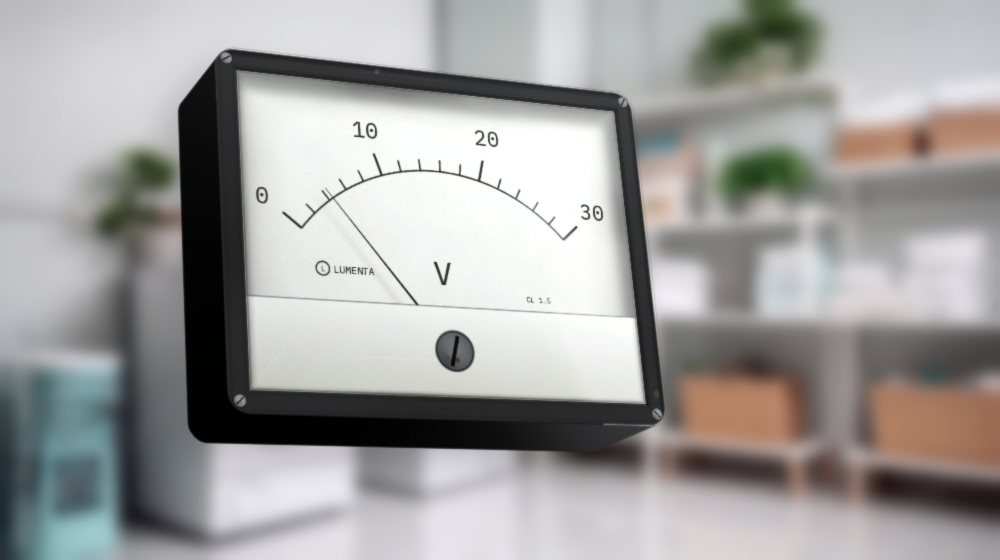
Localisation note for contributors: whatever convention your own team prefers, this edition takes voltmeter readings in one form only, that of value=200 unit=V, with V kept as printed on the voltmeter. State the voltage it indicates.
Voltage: value=4 unit=V
